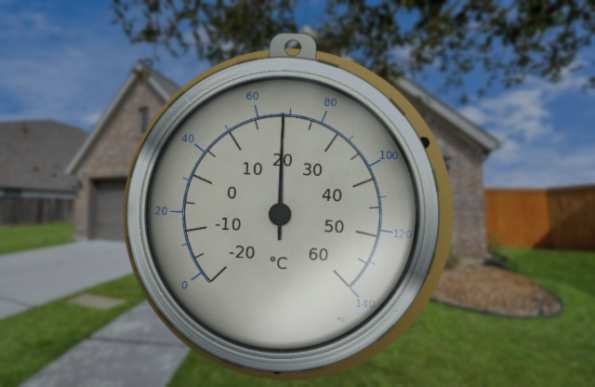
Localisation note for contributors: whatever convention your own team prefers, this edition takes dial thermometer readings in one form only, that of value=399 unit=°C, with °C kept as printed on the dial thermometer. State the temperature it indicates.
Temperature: value=20 unit=°C
